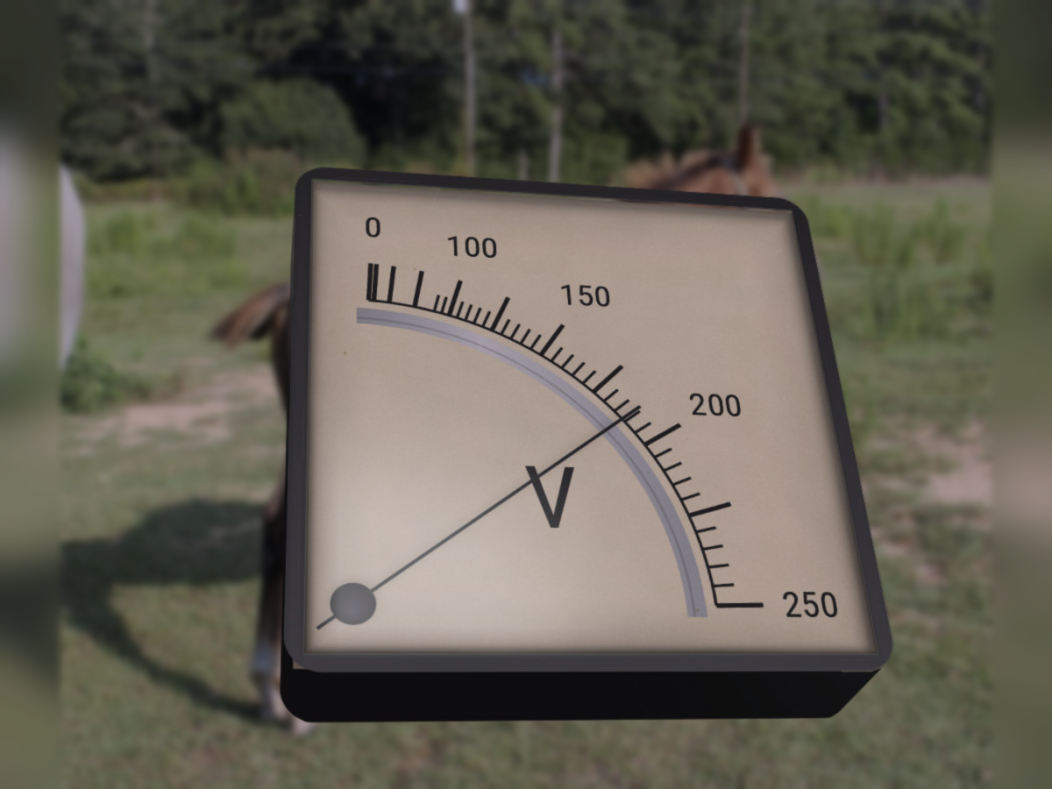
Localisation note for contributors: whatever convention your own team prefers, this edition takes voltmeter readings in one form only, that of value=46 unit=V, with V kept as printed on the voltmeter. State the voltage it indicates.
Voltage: value=190 unit=V
